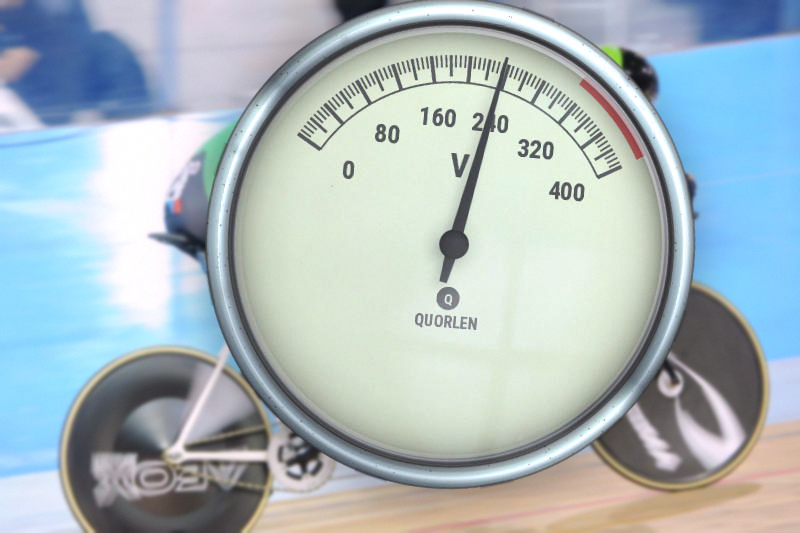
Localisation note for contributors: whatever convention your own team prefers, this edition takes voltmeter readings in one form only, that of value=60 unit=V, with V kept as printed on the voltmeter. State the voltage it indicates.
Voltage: value=235 unit=V
